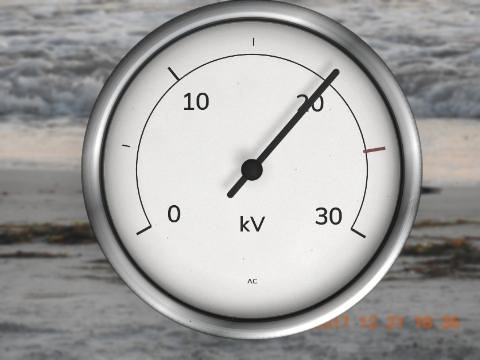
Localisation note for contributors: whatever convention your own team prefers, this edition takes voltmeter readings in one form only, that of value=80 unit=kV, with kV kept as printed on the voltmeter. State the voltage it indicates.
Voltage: value=20 unit=kV
